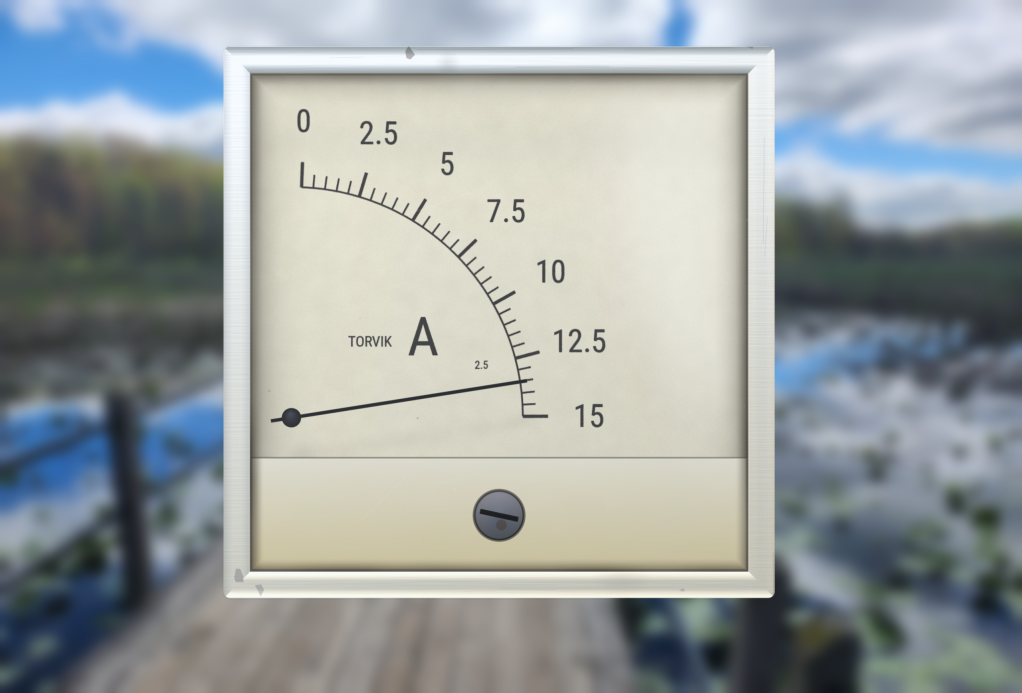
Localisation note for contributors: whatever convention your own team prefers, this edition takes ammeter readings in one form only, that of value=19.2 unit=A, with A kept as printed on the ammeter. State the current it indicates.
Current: value=13.5 unit=A
